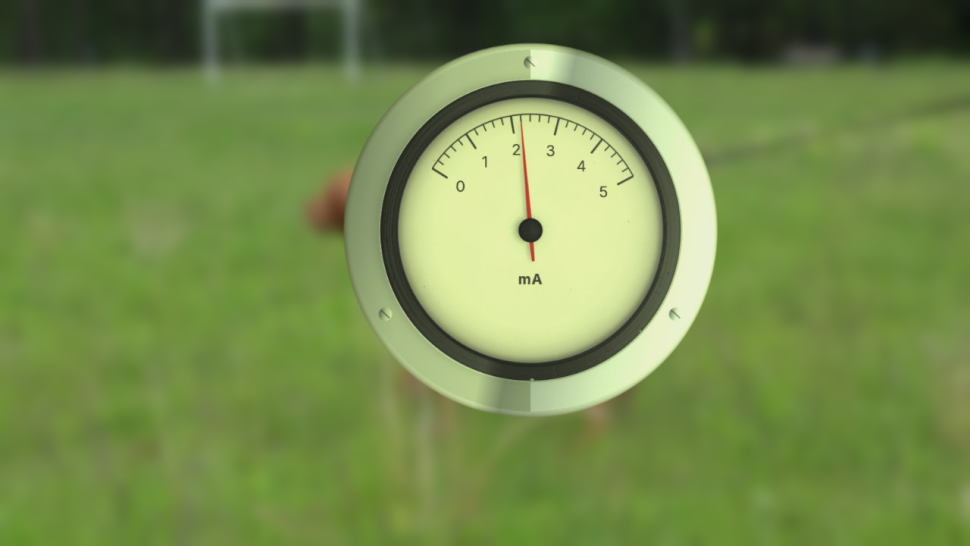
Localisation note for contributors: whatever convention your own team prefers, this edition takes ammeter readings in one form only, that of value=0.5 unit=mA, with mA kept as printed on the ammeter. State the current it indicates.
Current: value=2.2 unit=mA
